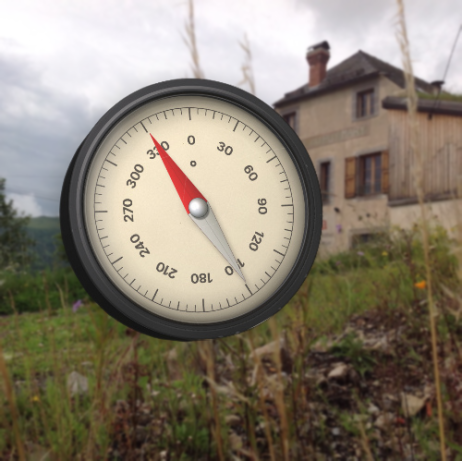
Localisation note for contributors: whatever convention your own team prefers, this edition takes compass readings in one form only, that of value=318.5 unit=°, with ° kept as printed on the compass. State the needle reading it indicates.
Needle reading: value=330 unit=°
